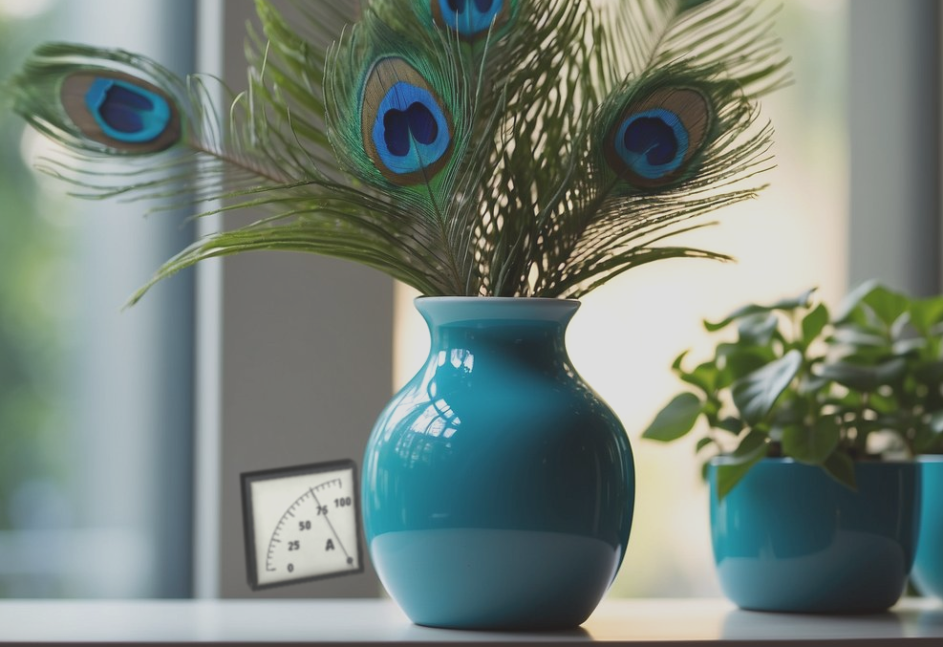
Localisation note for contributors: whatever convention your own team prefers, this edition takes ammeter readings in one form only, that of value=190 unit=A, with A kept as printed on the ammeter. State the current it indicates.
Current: value=75 unit=A
